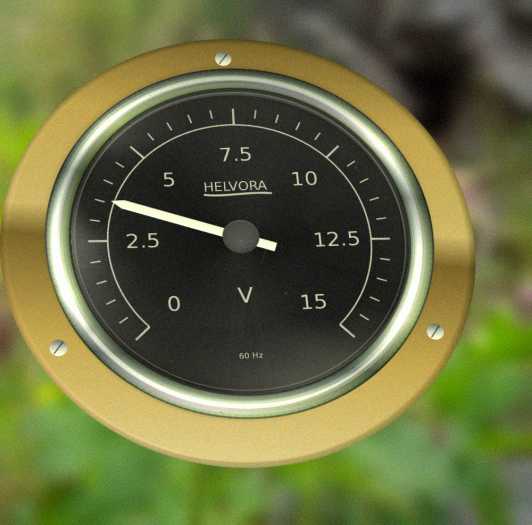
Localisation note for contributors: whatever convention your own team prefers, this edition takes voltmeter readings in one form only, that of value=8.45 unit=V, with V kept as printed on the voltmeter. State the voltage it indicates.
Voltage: value=3.5 unit=V
